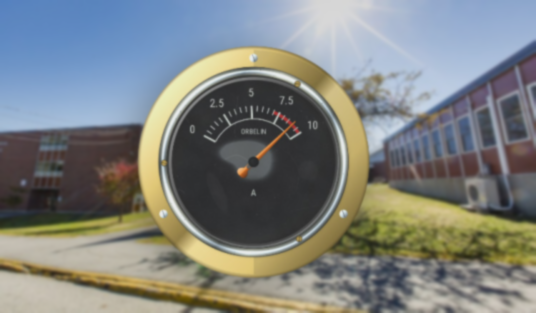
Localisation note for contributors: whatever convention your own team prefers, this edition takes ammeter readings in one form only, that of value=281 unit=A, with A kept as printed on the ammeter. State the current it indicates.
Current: value=9 unit=A
